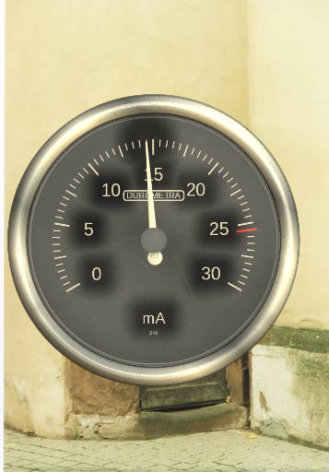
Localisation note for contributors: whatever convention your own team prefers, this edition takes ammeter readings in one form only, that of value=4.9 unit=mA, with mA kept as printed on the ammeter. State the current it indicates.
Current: value=14.5 unit=mA
